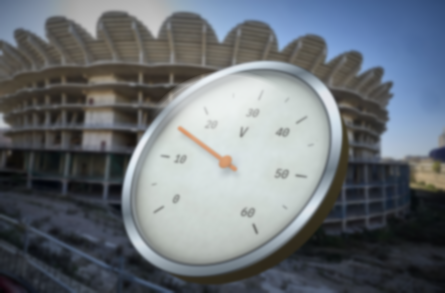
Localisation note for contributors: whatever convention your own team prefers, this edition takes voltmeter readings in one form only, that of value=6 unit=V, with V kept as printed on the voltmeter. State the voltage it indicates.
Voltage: value=15 unit=V
